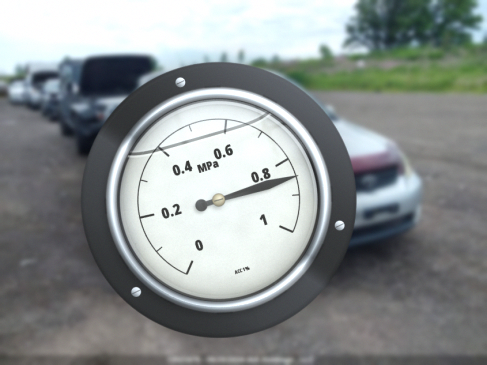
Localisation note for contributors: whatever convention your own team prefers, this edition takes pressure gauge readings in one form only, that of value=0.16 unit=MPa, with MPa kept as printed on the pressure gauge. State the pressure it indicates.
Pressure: value=0.85 unit=MPa
